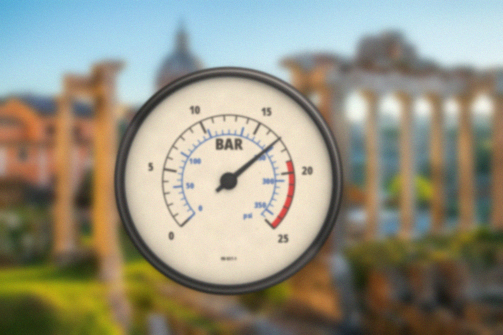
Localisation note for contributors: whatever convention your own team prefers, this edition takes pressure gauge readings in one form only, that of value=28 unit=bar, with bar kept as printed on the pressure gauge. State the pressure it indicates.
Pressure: value=17 unit=bar
